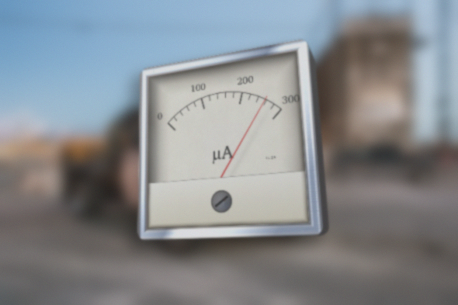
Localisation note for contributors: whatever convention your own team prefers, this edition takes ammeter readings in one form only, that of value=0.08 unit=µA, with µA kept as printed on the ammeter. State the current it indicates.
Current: value=260 unit=µA
